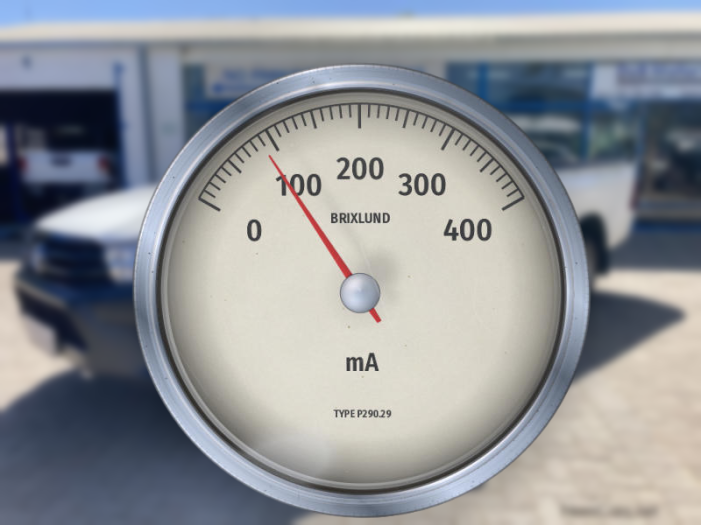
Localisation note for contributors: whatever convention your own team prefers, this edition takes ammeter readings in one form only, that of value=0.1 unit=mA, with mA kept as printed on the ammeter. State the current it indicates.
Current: value=90 unit=mA
